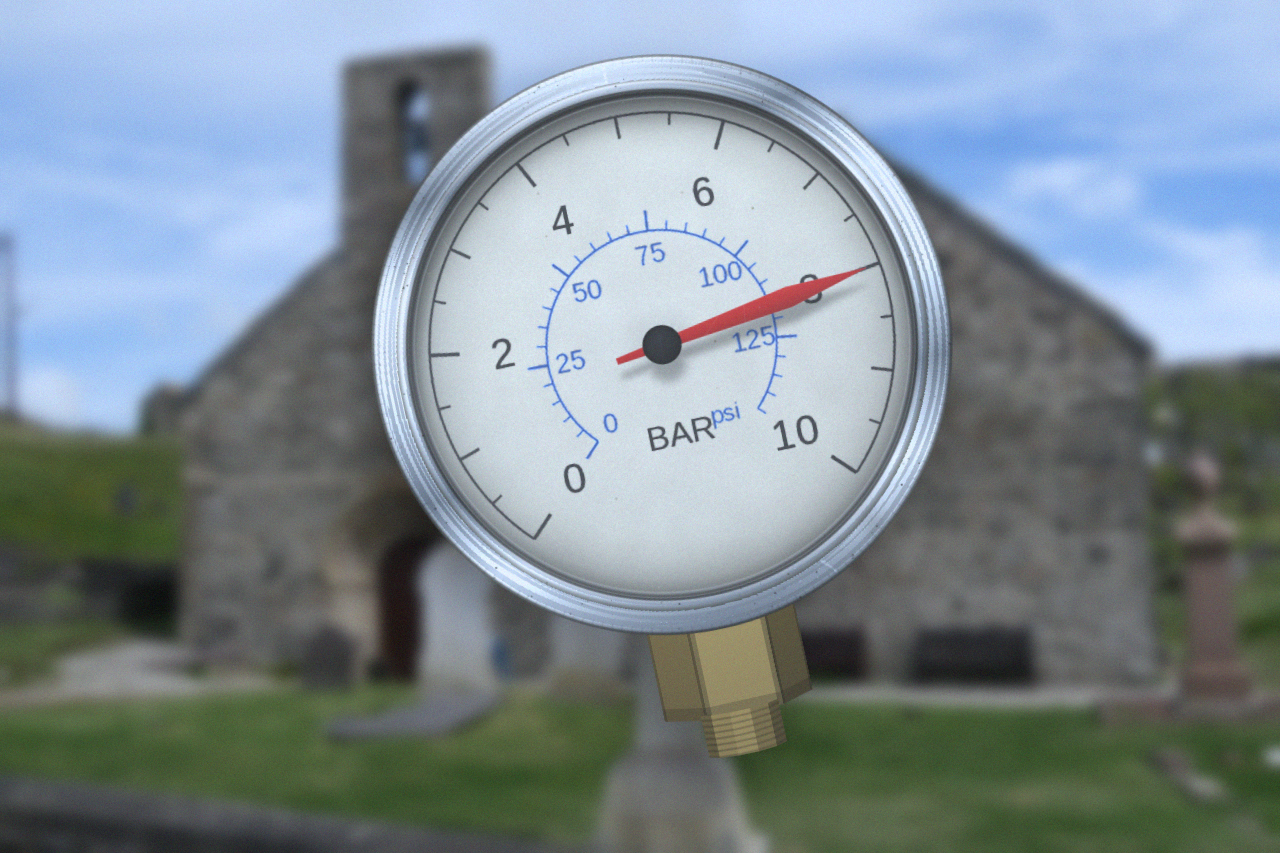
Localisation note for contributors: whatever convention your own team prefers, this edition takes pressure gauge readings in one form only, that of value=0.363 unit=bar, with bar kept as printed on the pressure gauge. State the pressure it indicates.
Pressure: value=8 unit=bar
